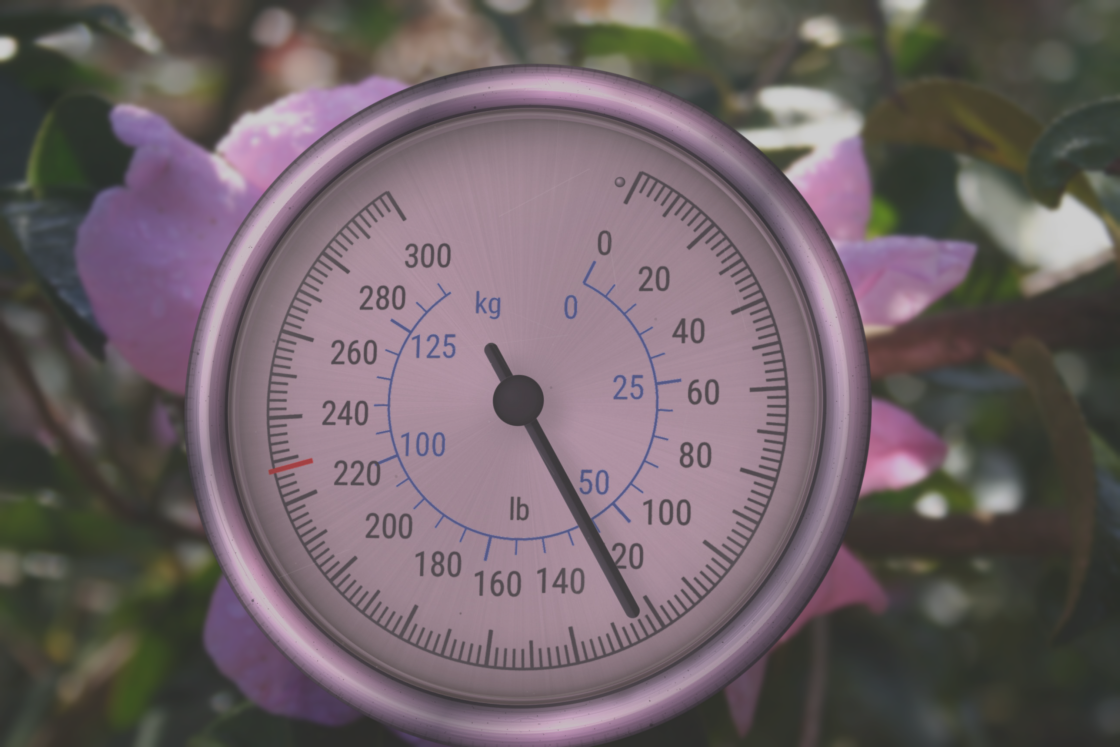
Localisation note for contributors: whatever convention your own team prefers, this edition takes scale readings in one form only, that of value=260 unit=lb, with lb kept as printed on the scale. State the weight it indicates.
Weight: value=124 unit=lb
